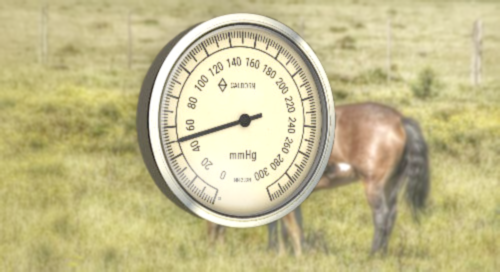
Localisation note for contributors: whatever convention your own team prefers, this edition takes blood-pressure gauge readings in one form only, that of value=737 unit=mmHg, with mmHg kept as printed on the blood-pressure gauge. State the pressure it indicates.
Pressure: value=50 unit=mmHg
